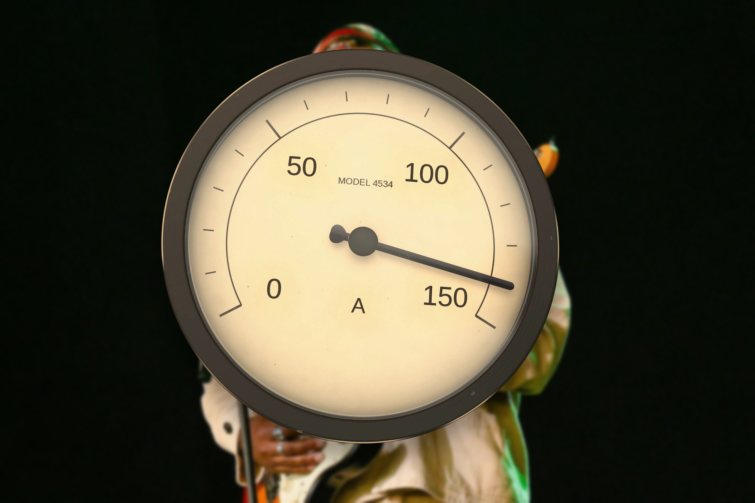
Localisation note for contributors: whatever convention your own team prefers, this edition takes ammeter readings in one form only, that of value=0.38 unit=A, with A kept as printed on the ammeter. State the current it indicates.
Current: value=140 unit=A
